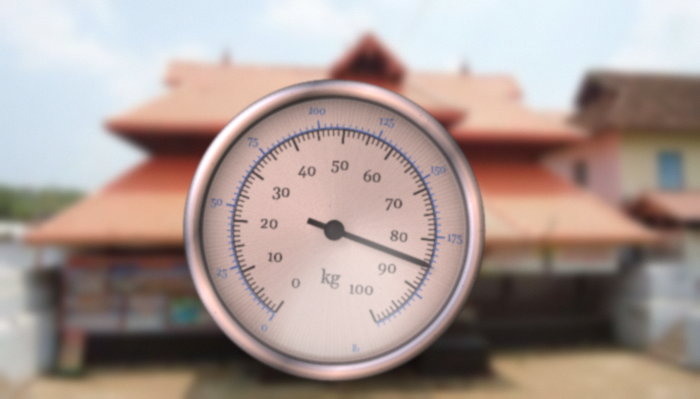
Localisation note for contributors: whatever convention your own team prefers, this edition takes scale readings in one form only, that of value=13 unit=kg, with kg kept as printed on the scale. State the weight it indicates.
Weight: value=85 unit=kg
